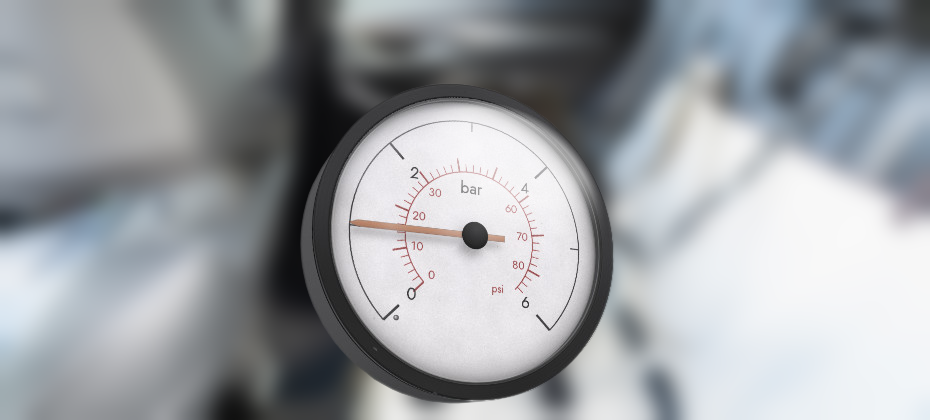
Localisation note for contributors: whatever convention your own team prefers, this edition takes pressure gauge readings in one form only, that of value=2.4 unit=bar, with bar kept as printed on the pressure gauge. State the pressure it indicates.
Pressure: value=1 unit=bar
